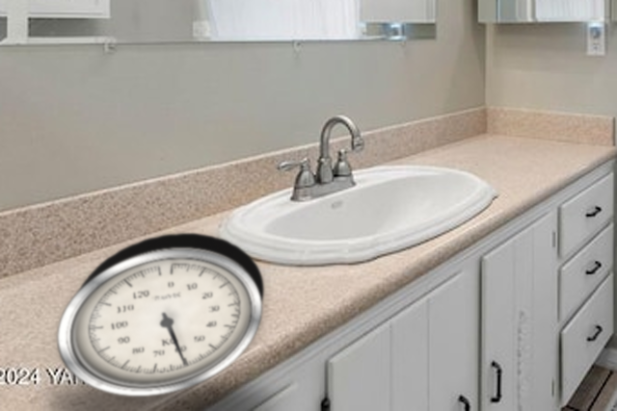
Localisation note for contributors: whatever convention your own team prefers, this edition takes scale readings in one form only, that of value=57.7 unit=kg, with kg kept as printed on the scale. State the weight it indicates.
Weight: value=60 unit=kg
